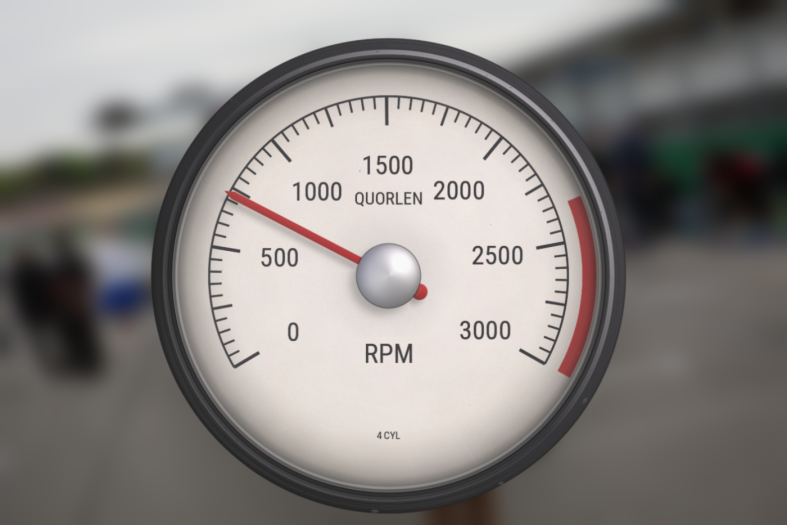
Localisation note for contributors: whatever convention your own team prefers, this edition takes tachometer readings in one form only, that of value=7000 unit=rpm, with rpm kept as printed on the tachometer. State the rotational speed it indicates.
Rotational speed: value=725 unit=rpm
